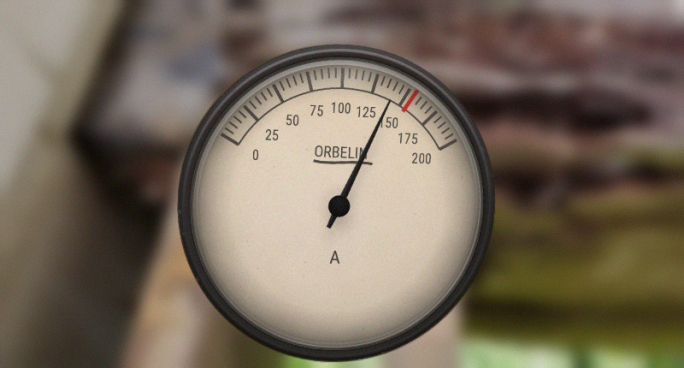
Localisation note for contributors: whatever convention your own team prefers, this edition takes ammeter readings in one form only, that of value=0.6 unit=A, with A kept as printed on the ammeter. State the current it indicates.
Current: value=140 unit=A
